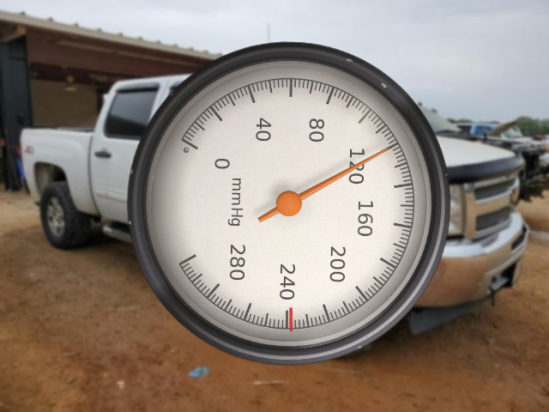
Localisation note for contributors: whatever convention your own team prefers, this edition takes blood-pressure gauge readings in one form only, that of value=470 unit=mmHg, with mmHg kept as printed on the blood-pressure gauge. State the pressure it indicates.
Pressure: value=120 unit=mmHg
